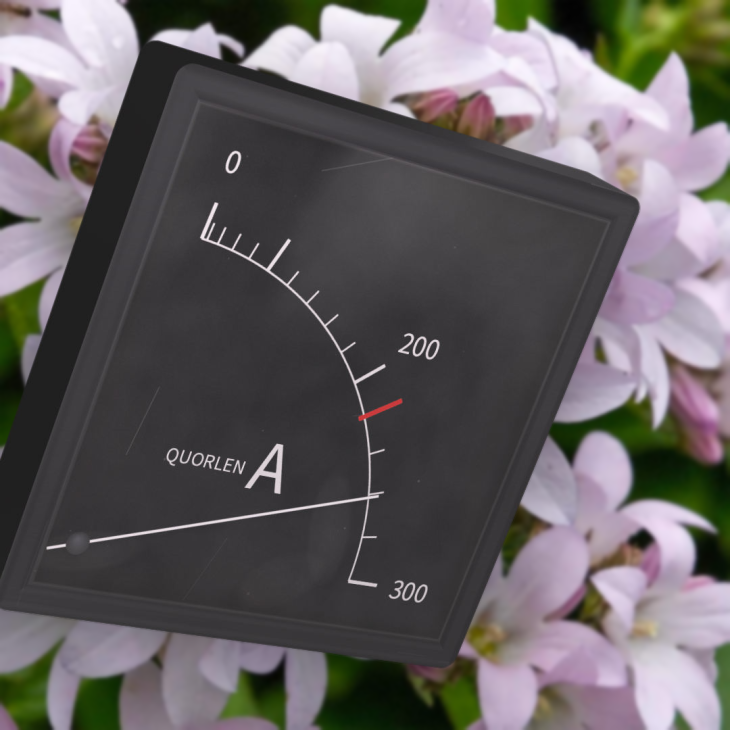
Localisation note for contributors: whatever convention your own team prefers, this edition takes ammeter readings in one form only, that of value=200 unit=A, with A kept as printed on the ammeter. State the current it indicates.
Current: value=260 unit=A
